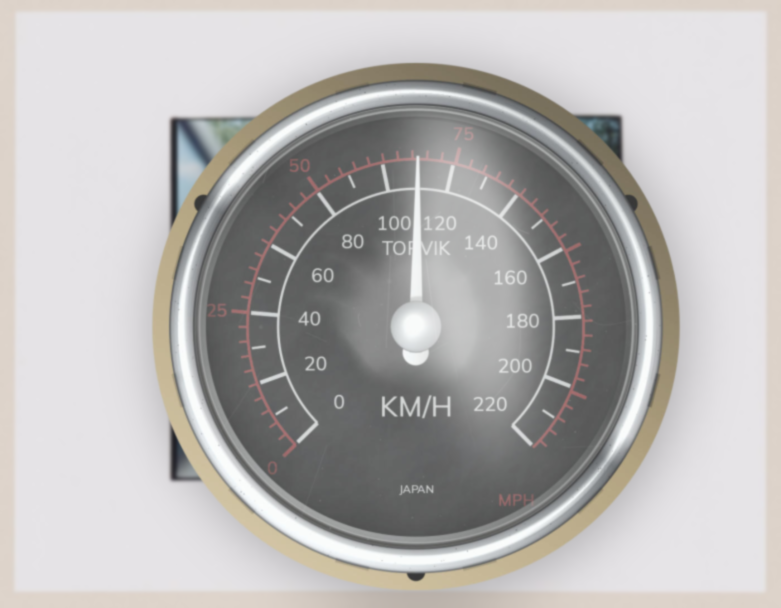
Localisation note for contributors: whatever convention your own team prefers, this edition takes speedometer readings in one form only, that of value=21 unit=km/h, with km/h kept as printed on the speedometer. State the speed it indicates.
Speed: value=110 unit=km/h
